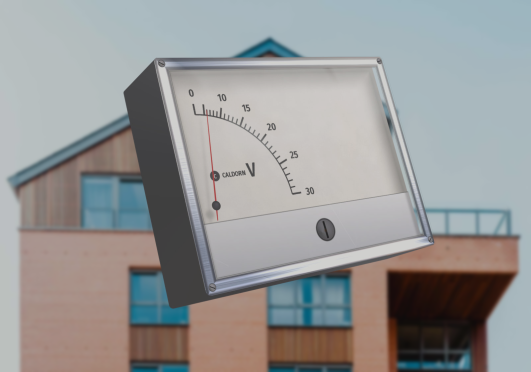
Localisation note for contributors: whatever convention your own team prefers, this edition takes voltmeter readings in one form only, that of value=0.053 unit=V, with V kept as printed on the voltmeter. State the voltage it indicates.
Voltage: value=5 unit=V
